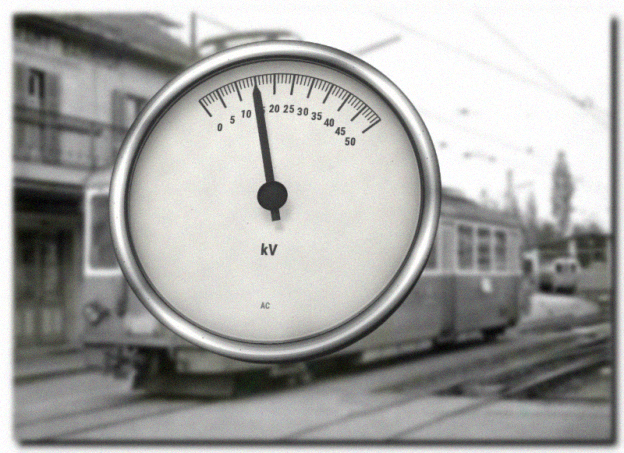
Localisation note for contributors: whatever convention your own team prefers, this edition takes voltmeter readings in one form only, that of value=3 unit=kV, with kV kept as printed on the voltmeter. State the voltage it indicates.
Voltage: value=15 unit=kV
